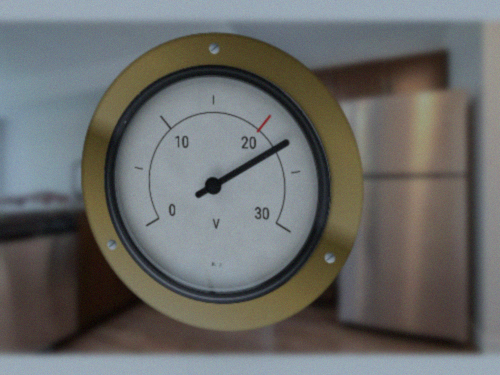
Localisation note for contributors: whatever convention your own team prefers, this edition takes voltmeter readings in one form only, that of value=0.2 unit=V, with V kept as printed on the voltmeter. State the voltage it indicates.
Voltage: value=22.5 unit=V
